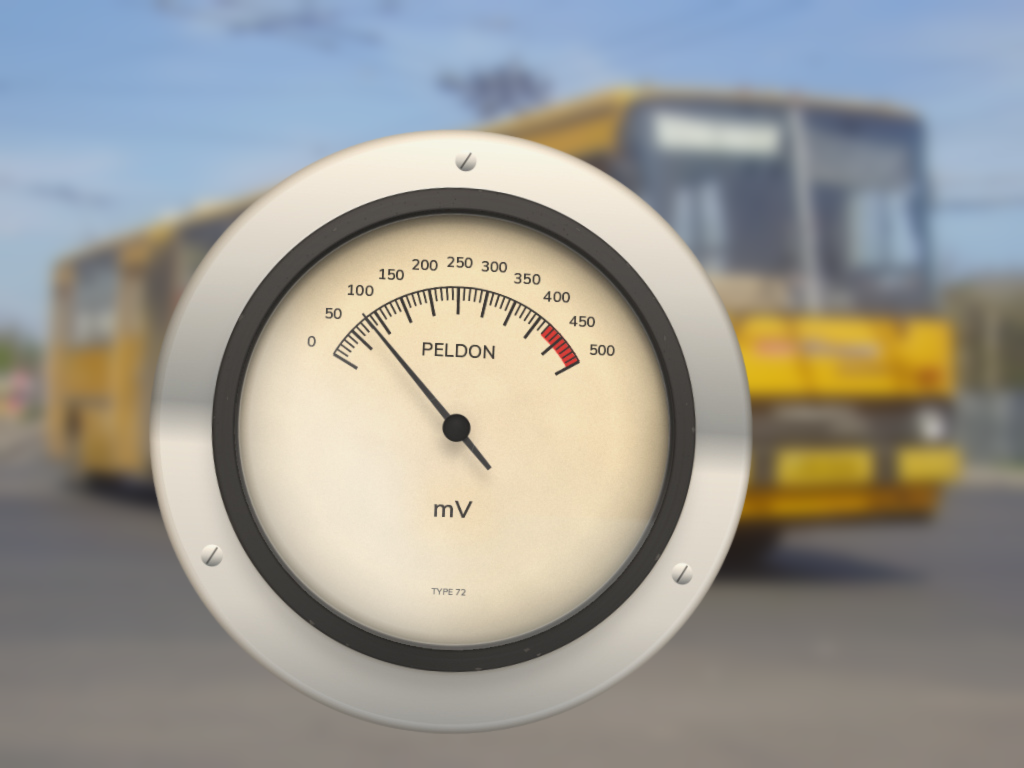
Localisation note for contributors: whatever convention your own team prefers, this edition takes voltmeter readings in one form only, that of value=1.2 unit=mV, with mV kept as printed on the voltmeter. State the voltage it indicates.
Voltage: value=80 unit=mV
